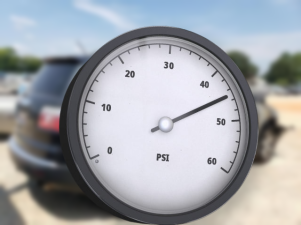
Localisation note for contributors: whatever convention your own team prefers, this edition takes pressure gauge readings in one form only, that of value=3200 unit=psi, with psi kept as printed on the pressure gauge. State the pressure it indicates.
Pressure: value=45 unit=psi
